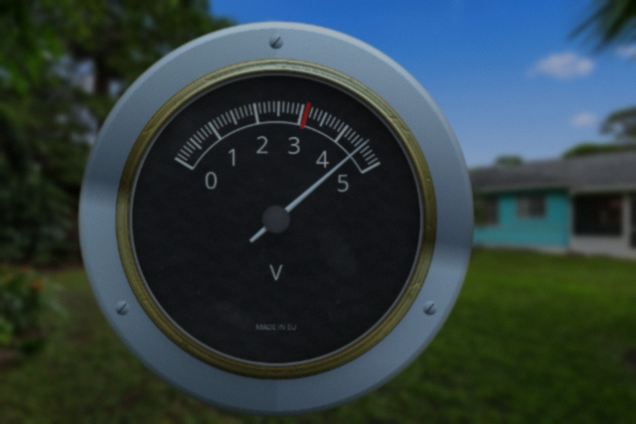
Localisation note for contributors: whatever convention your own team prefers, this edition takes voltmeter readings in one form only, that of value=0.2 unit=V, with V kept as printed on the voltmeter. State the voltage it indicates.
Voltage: value=4.5 unit=V
